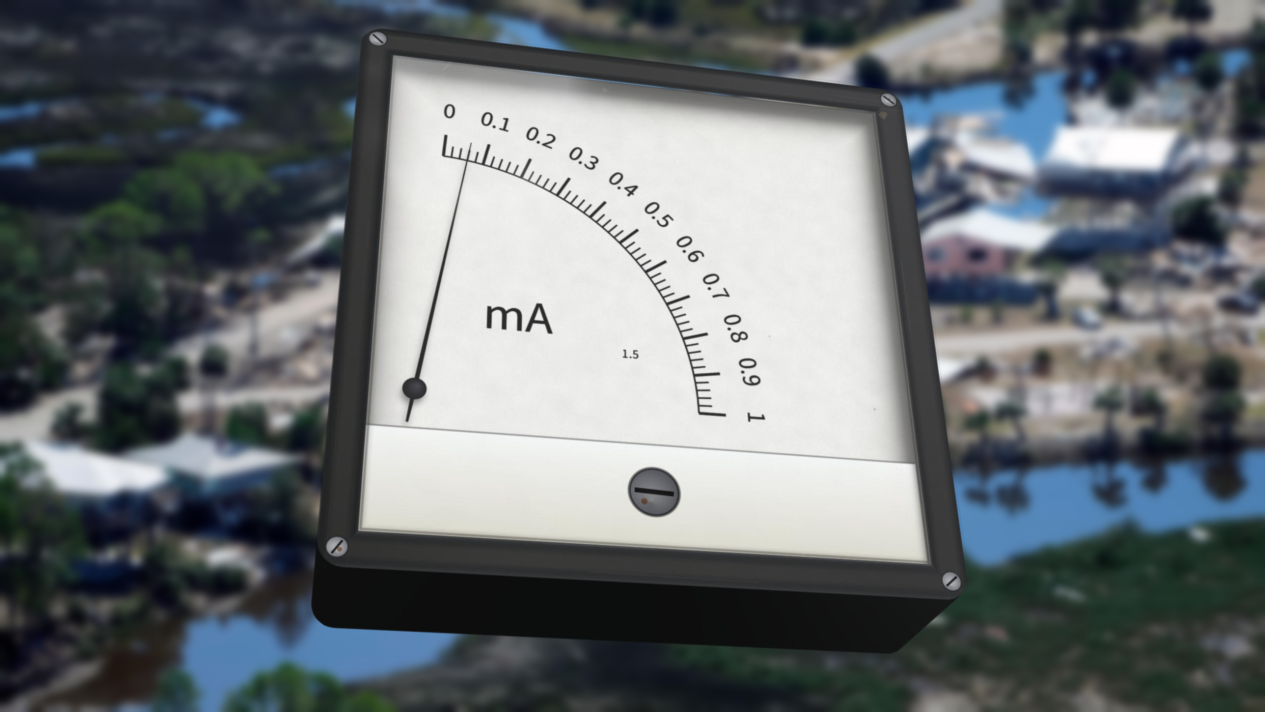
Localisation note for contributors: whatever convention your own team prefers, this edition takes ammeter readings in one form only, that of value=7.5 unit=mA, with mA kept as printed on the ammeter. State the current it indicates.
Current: value=0.06 unit=mA
